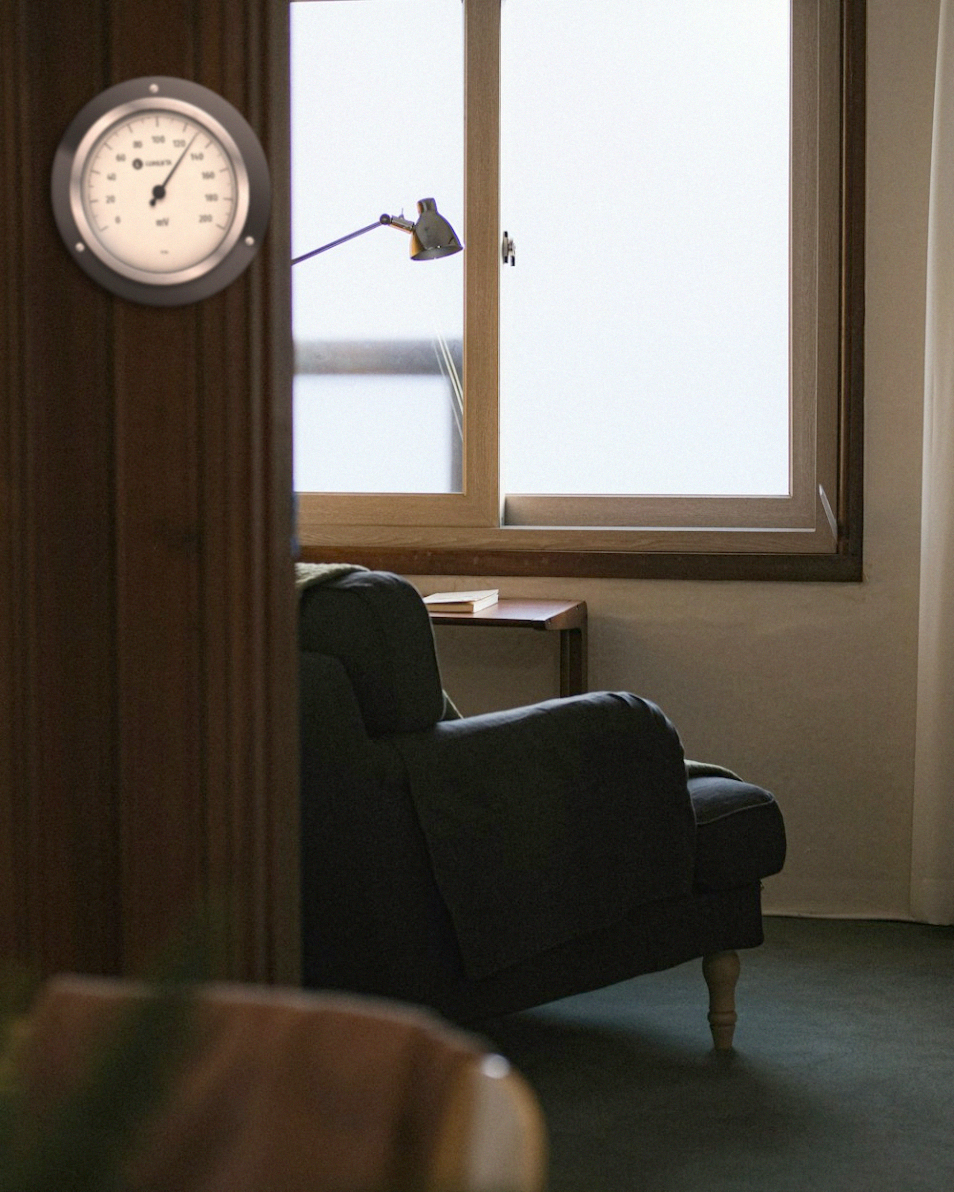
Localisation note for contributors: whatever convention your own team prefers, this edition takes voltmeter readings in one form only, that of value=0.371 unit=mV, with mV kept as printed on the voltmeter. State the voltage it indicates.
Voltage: value=130 unit=mV
